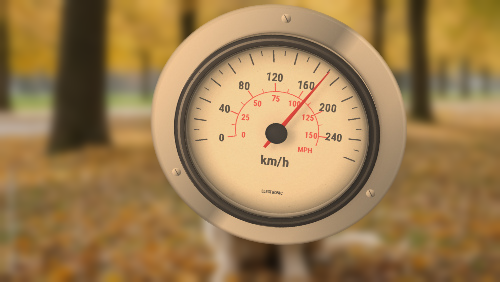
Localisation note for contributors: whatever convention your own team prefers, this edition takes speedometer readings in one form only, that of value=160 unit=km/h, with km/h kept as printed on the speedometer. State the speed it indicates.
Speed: value=170 unit=km/h
